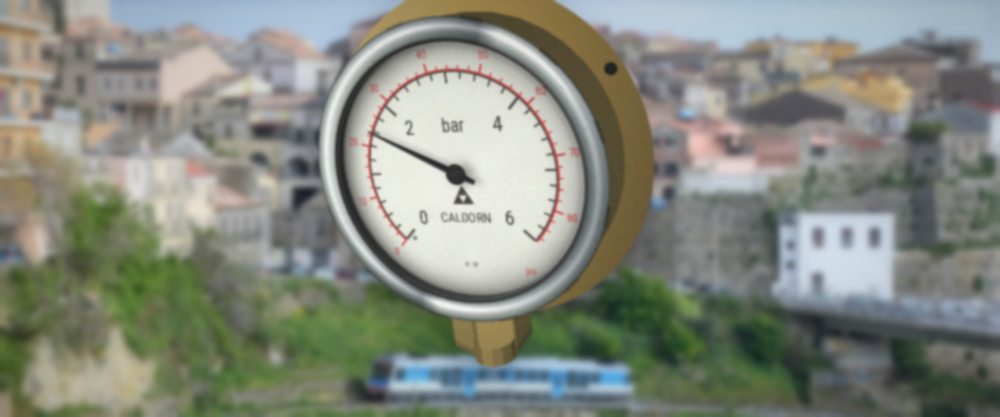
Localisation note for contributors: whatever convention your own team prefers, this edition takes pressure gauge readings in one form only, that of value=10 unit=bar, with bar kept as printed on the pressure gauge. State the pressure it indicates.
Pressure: value=1.6 unit=bar
